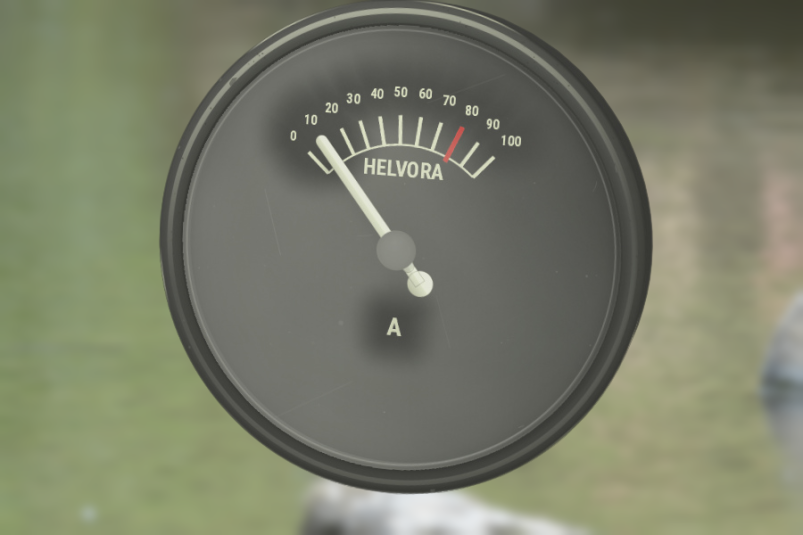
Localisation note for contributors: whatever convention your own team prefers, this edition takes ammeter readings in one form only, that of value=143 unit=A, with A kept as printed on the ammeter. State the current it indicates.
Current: value=10 unit=A
